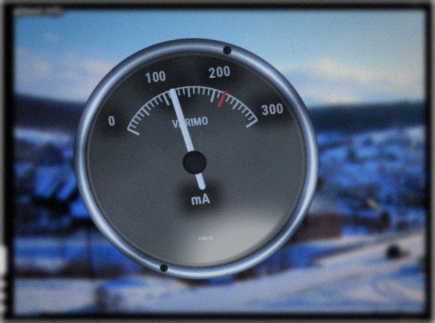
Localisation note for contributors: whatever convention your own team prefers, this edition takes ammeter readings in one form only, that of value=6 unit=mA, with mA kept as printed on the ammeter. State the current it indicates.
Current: value=120 unit=mA
